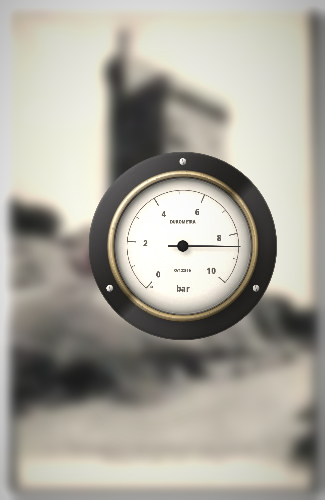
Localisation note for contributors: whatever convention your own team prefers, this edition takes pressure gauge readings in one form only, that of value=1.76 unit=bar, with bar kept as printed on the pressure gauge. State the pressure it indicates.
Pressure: value=8.5 unit=bar
